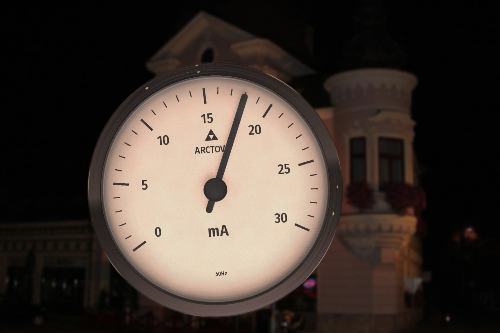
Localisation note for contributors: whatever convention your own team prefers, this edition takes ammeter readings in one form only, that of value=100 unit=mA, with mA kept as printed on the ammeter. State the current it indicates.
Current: value=18 unit=mA
